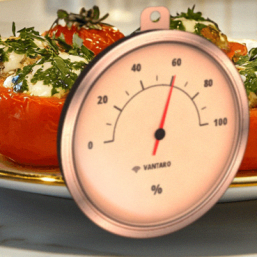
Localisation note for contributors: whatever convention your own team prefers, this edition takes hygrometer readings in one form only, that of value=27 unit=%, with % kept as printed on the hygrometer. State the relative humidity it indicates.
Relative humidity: value=60 unit=%
